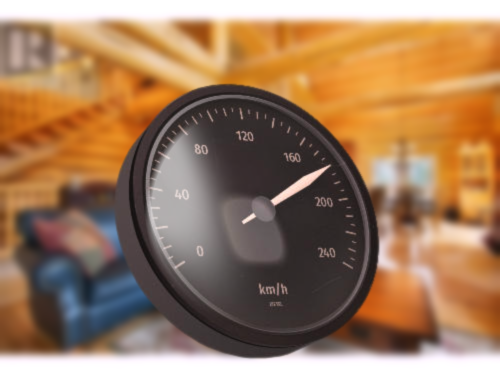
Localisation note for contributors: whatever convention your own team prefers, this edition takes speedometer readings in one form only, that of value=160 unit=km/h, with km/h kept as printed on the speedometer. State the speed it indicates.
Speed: value=180 unit=km/h
